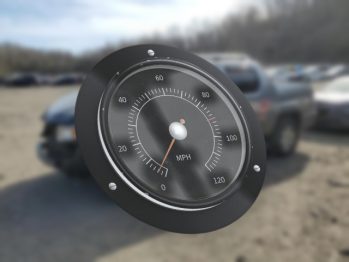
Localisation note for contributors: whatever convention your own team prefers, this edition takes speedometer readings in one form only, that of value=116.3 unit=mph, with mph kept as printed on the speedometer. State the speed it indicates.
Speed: value=4 unit=mph
